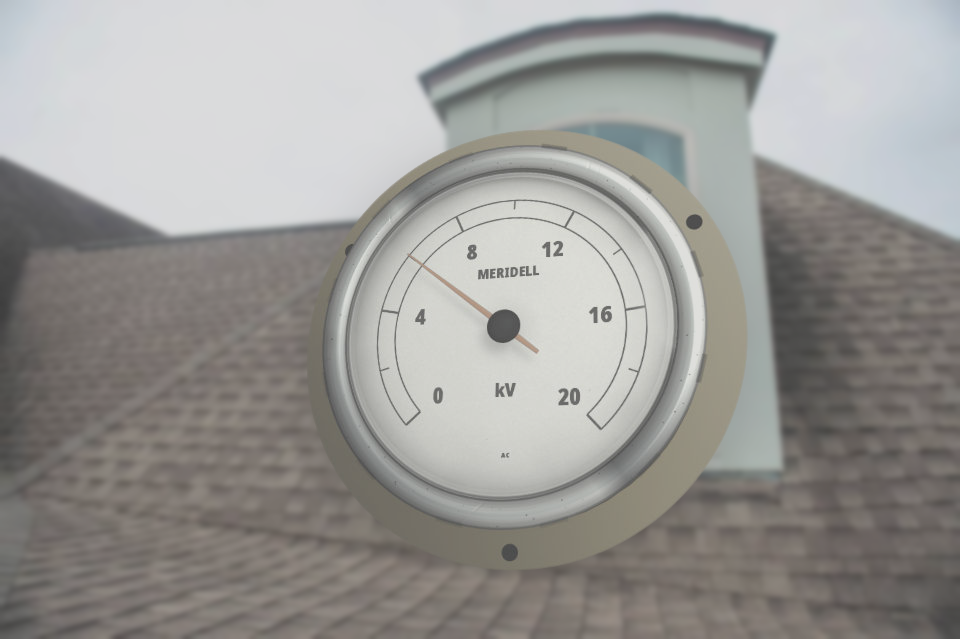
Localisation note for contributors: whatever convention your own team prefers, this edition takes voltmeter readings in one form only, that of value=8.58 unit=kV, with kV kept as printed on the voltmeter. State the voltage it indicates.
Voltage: value=6 unit=kV
